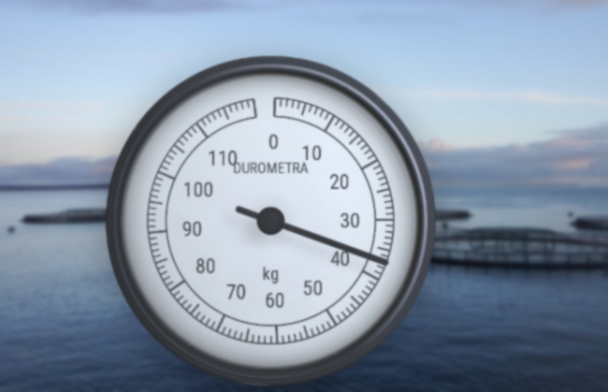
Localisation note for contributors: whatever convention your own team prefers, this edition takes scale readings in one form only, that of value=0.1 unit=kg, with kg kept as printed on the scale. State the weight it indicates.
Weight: value=37 unit=kg
